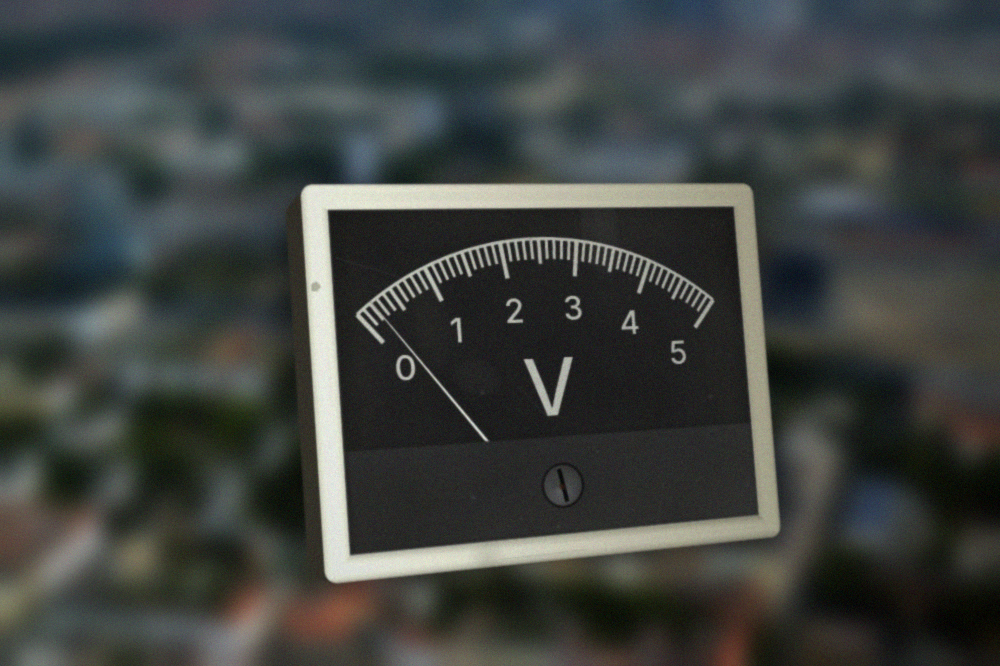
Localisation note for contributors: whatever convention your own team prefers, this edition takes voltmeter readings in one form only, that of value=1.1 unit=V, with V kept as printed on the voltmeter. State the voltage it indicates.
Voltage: value=0.2 unit=V
